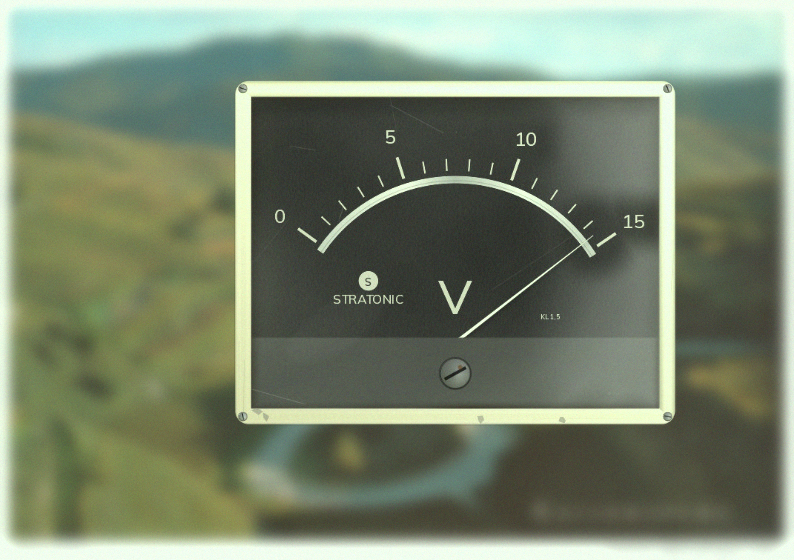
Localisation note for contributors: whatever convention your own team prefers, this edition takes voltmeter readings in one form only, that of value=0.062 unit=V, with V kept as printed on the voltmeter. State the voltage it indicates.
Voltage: value=14.5 unit=V
